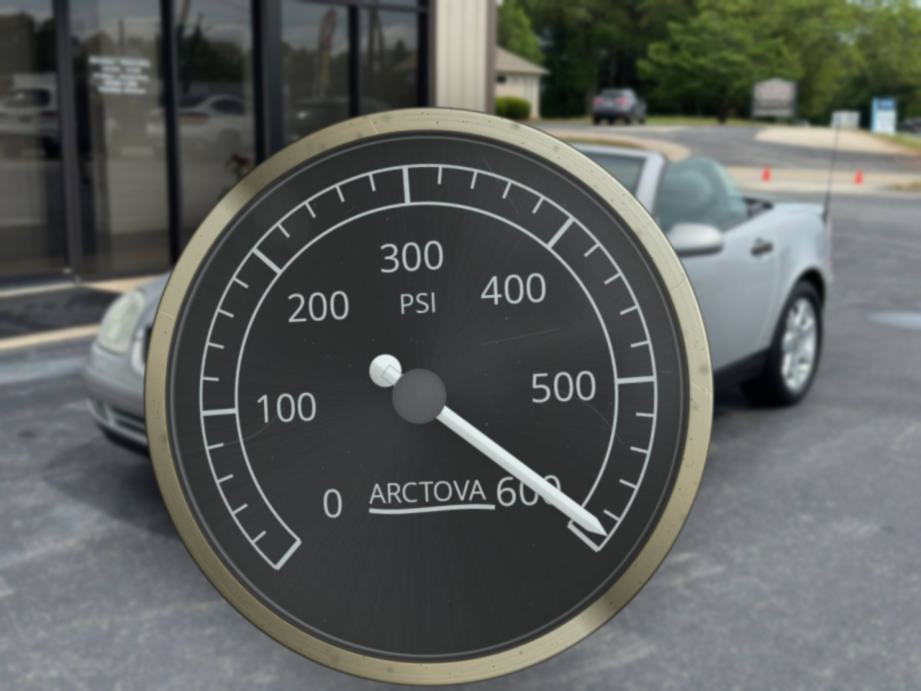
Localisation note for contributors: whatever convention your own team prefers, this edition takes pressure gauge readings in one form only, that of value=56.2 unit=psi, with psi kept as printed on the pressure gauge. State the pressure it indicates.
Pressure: value=590 unit=psi
